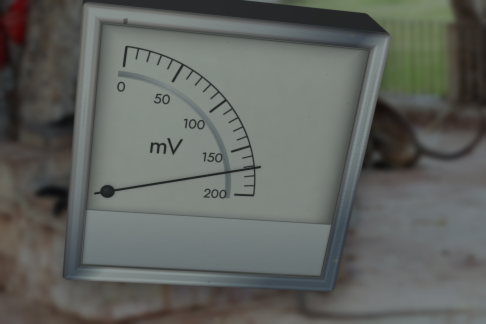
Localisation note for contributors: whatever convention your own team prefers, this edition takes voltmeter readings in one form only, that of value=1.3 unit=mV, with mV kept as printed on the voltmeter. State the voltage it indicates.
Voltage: value=170 unit=mV
